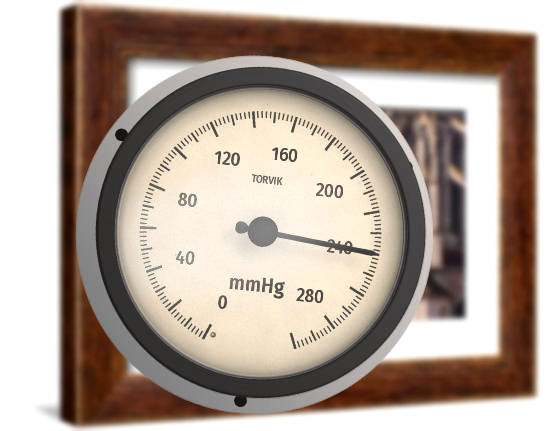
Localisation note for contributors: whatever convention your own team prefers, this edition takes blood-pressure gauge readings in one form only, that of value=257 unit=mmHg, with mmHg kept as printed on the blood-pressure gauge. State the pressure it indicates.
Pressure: value=240 unit=mmHg
